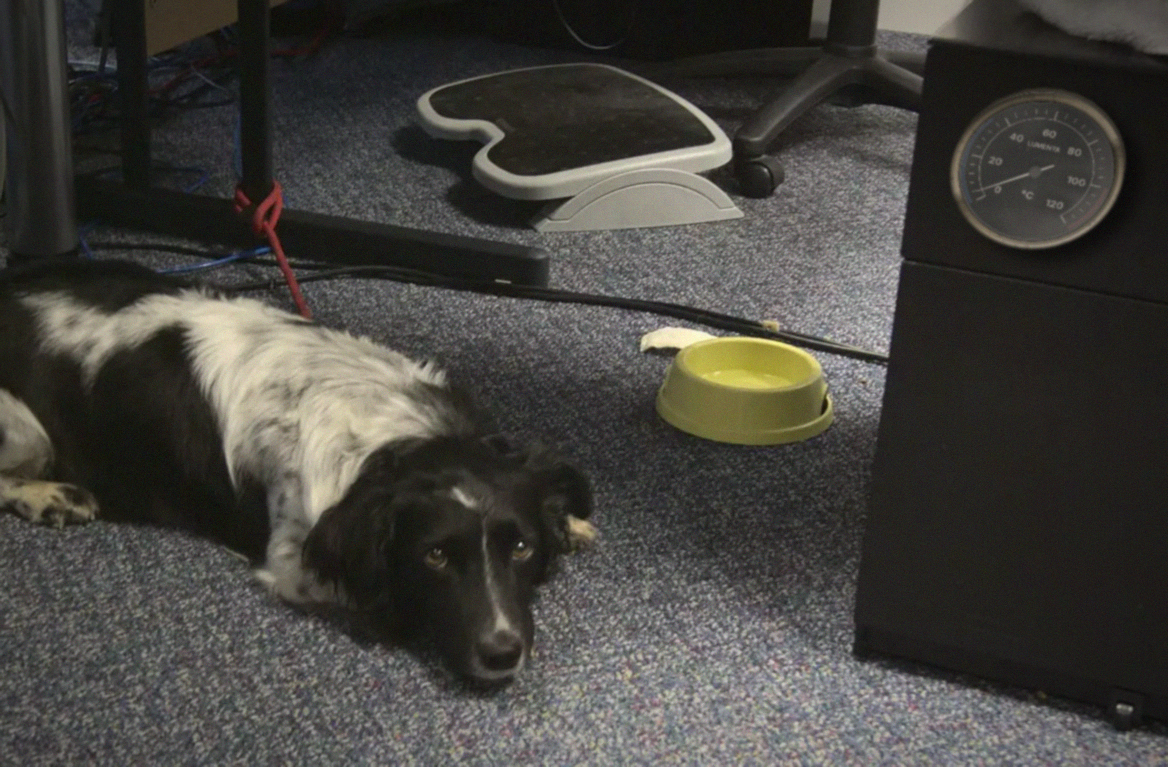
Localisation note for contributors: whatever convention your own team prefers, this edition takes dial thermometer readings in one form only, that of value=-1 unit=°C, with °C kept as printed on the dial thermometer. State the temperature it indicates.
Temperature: value=4 unit=°C
